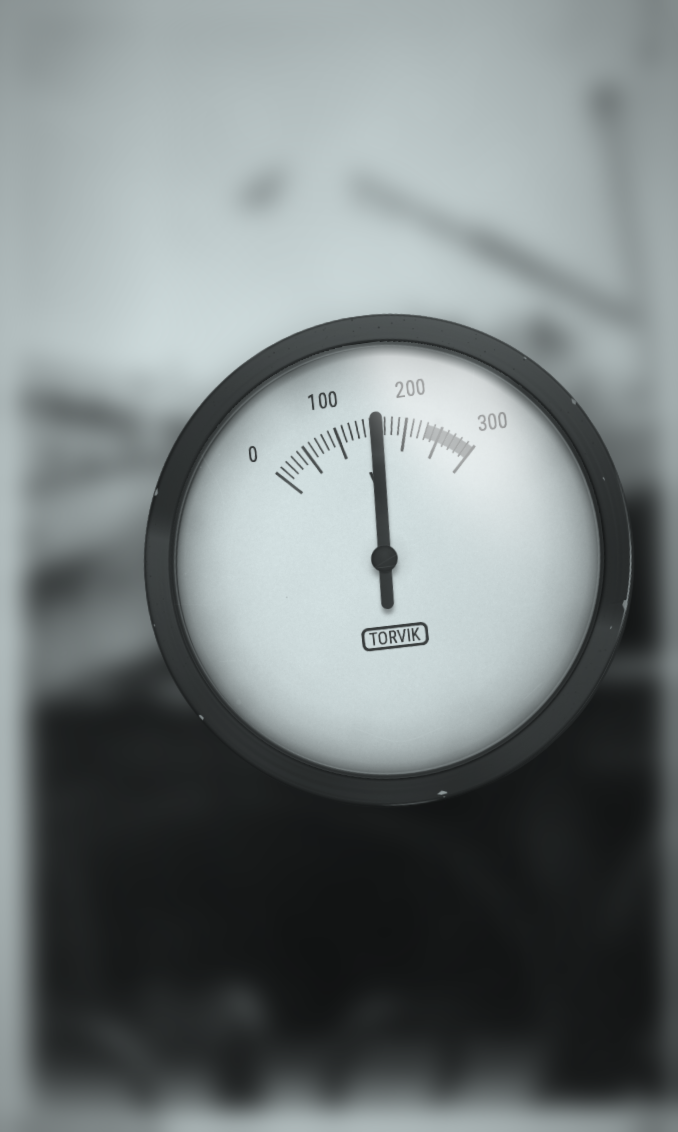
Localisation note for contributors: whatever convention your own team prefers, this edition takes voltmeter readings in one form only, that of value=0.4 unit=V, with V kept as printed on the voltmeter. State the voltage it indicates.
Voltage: value=160 unit=V
